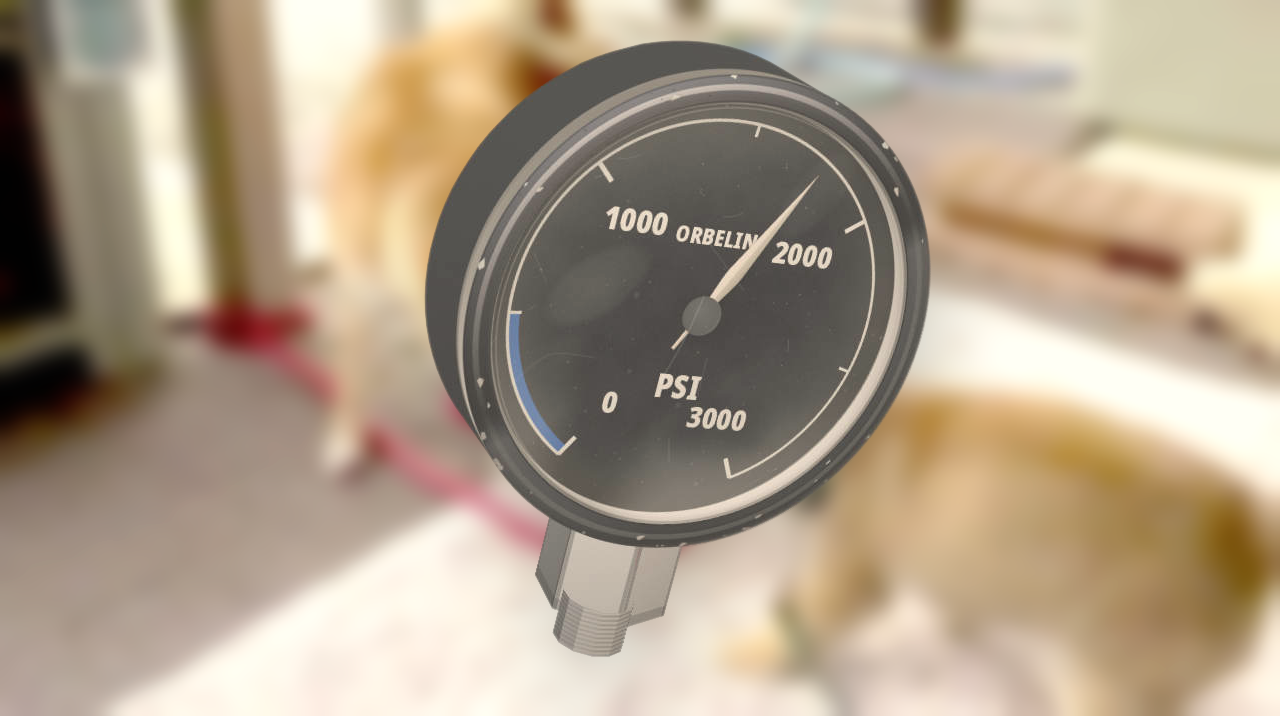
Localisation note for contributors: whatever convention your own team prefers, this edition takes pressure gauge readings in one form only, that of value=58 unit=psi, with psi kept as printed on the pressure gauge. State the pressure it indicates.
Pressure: value=1750 unit=psi
